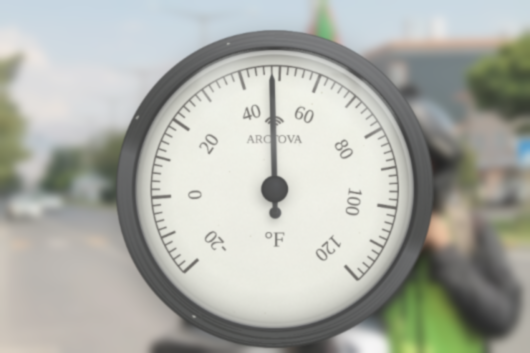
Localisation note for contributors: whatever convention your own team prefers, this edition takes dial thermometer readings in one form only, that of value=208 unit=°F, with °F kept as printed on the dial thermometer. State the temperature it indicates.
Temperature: value=48 unit=°F
